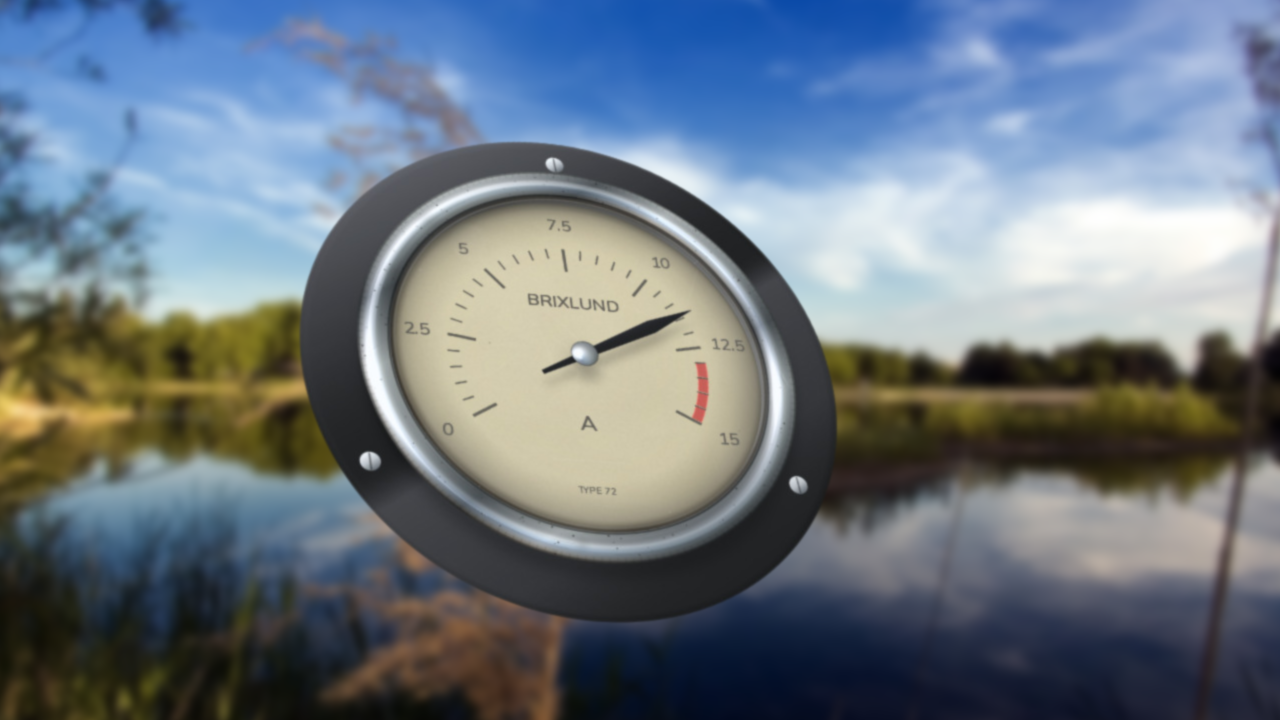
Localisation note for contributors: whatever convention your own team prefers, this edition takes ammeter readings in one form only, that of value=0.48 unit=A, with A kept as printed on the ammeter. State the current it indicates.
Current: value=11.5 unit=A
